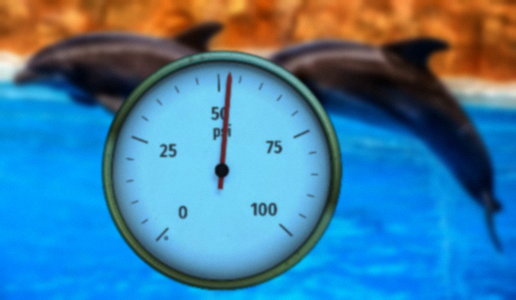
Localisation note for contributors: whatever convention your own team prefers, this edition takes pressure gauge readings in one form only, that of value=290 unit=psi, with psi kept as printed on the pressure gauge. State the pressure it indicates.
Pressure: value=52.5 unit=psi
